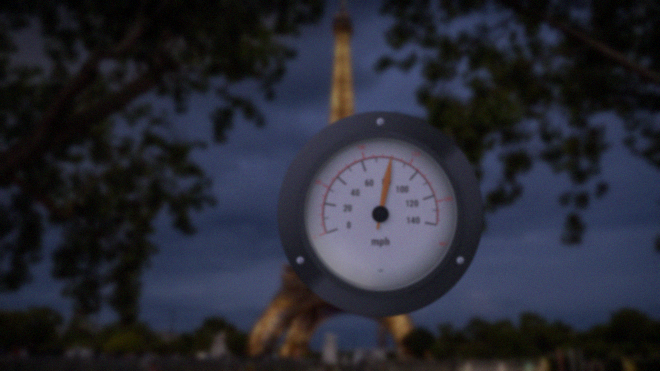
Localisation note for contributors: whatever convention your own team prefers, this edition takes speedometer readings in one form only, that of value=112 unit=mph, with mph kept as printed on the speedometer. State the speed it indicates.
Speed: value=80 unit=mph
